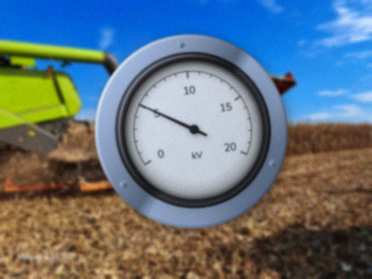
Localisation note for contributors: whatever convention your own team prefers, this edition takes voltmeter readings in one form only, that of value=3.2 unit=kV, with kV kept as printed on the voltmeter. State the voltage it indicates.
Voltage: value=5 unit=kV
